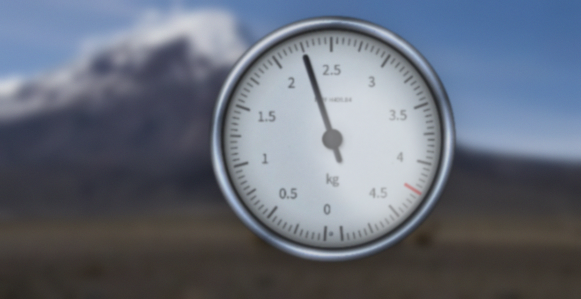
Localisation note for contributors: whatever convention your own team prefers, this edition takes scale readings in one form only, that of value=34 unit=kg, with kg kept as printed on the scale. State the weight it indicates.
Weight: value=2.25 unit=kg
